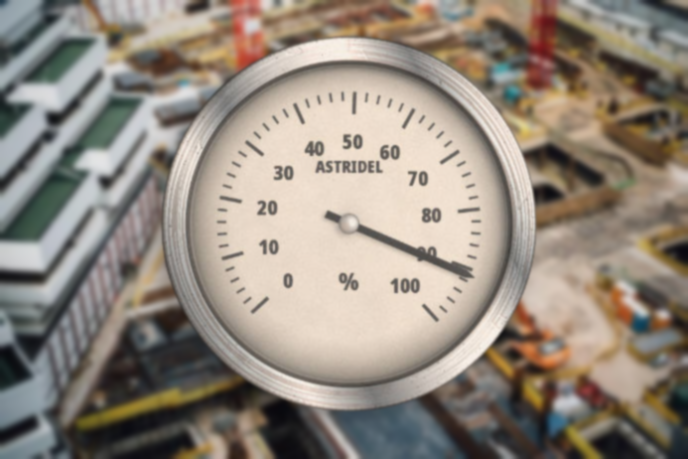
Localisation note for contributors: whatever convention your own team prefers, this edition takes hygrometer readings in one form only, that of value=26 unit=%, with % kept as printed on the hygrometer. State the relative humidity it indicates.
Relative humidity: value=91 unit=%
